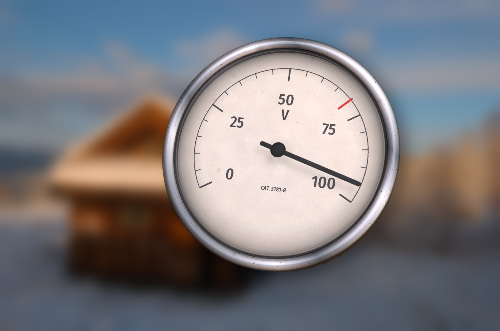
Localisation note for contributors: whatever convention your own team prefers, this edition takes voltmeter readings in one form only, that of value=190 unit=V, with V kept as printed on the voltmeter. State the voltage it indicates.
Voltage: value=95 unit=V
